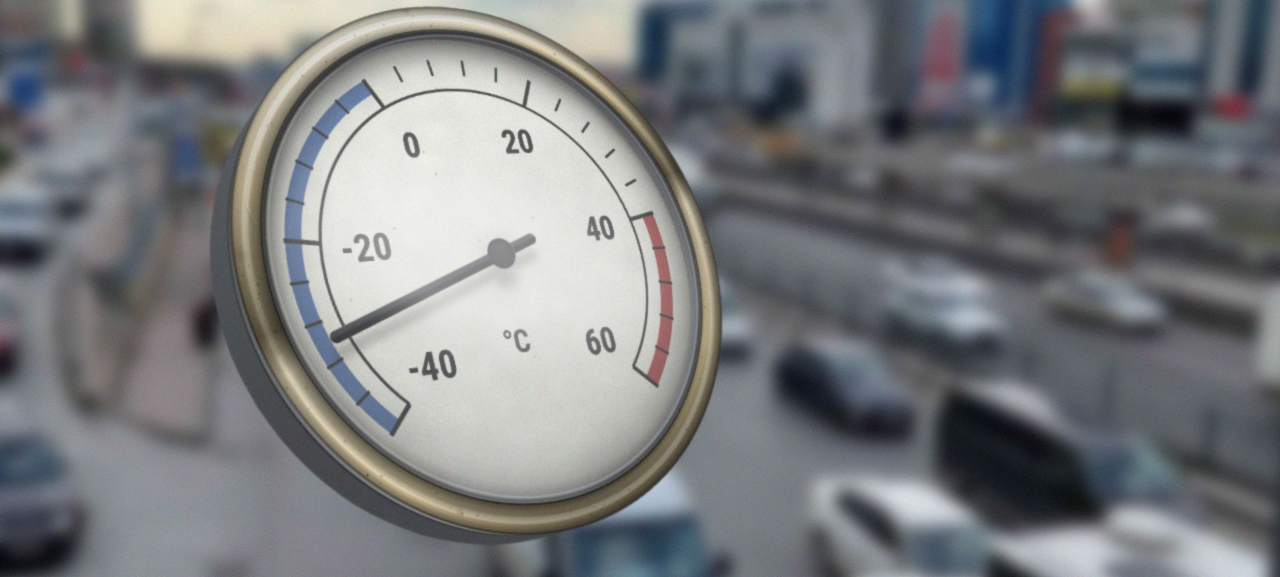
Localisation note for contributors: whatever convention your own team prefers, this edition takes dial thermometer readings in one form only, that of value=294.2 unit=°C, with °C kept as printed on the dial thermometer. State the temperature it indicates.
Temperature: value=-30 unit=°C
